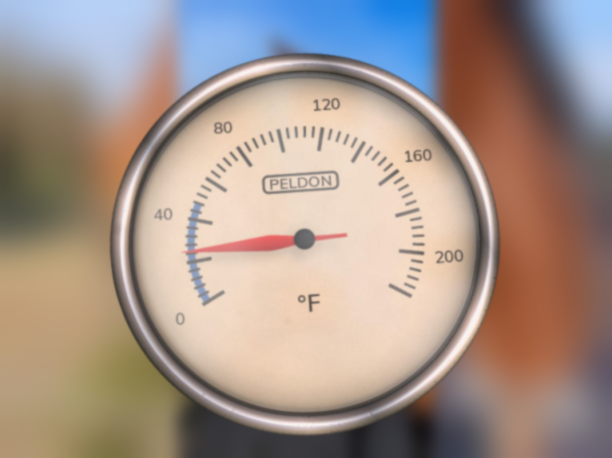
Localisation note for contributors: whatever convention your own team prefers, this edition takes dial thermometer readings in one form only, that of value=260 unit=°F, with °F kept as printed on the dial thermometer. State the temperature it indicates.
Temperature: value=24 unit=°F
